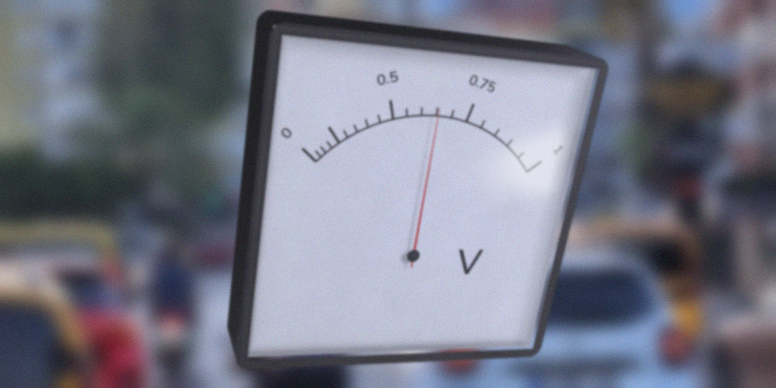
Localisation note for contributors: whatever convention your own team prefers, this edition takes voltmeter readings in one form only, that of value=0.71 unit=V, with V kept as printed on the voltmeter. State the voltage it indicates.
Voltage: value=0.65 unit=V
